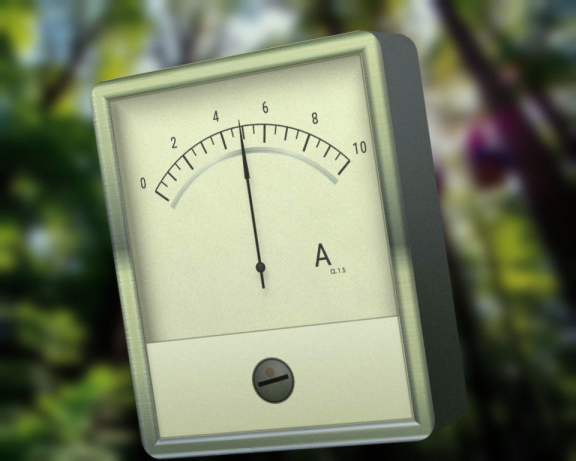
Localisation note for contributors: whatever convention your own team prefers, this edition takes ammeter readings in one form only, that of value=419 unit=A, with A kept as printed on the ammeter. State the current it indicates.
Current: value=5 unit=A
